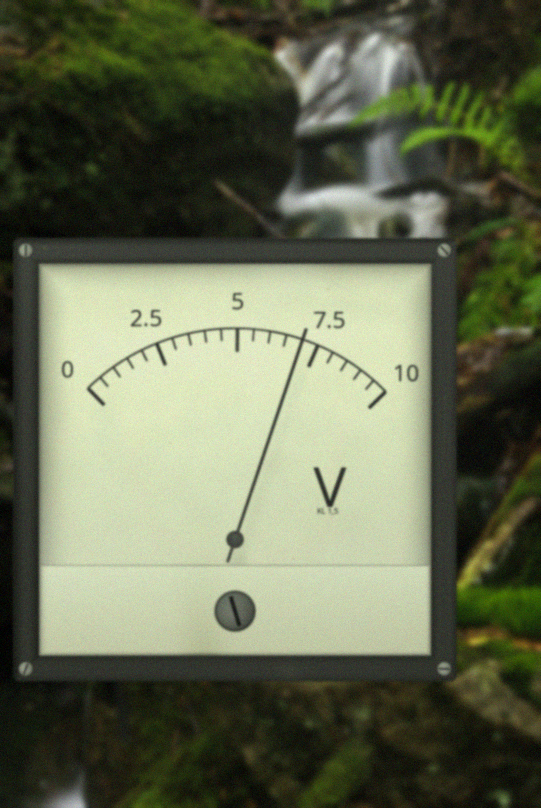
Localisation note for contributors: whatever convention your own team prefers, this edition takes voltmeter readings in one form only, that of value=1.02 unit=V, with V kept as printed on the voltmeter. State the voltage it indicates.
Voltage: value=7 unit=V
